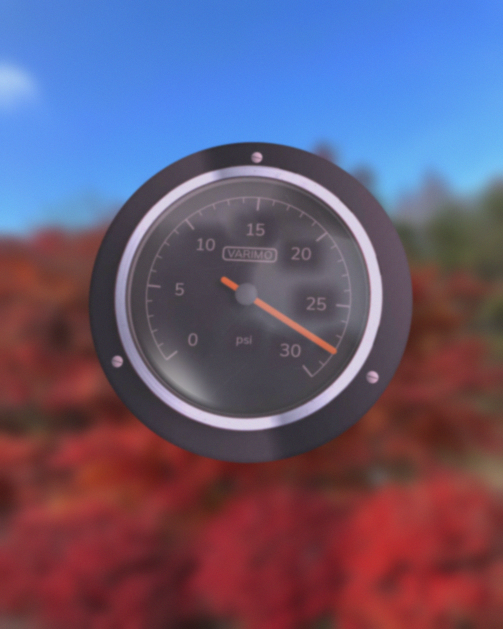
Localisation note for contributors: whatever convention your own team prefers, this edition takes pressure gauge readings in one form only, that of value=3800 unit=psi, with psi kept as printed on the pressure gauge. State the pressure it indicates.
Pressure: value=28 unit=psi
